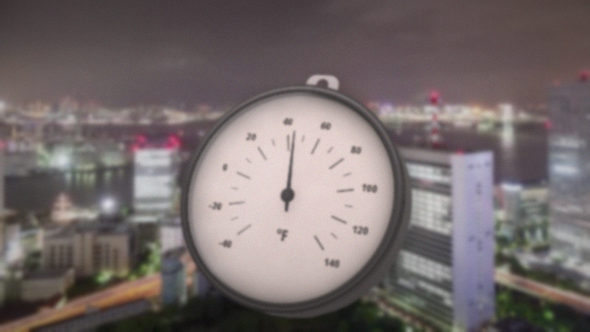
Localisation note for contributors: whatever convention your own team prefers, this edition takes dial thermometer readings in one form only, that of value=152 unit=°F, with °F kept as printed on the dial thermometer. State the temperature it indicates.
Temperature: value=45 unit=°F
